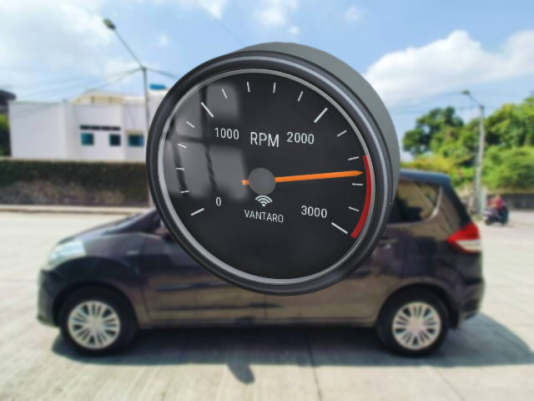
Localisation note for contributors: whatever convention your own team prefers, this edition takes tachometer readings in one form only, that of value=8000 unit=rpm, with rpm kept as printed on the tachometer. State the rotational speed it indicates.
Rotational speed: value=2500 unit=rpm
